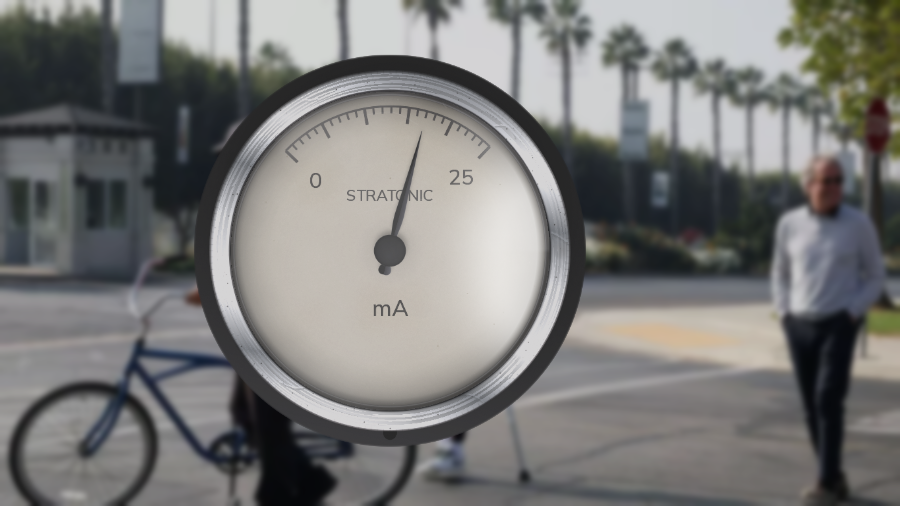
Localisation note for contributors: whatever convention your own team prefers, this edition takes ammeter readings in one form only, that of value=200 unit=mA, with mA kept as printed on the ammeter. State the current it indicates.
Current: value=17 unit=mA
